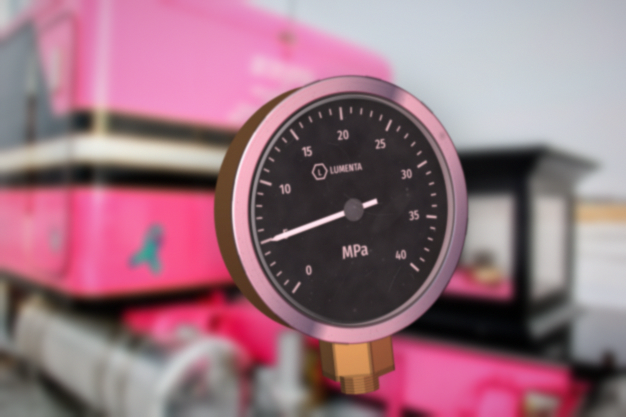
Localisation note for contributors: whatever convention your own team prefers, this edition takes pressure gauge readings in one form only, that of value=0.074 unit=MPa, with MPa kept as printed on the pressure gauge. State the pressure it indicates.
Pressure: value=5 unit=MPa
